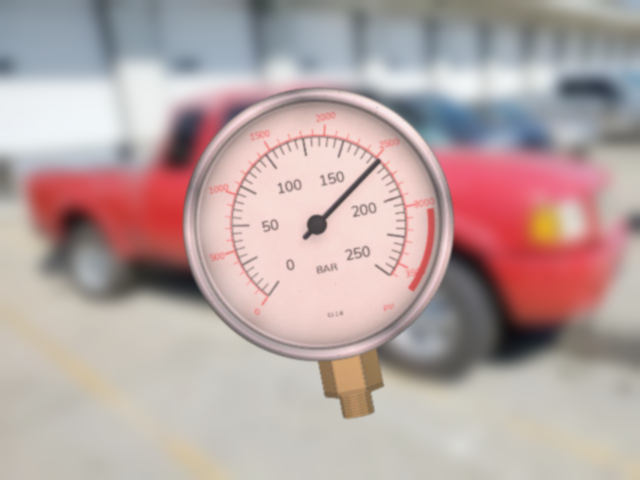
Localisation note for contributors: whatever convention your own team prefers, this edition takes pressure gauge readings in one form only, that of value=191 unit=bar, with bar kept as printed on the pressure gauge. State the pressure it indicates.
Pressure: value=175 unit=bar
